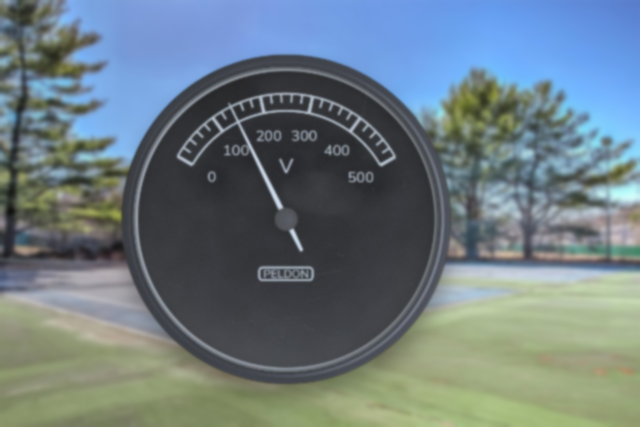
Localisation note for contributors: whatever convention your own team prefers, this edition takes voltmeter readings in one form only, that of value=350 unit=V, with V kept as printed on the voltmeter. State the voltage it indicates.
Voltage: value=140 unit=V
